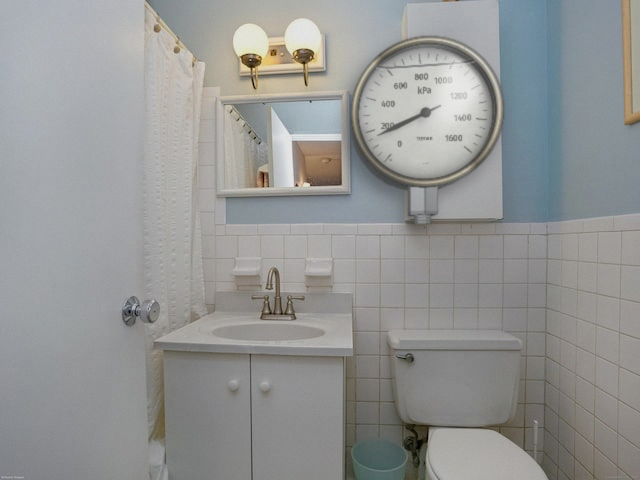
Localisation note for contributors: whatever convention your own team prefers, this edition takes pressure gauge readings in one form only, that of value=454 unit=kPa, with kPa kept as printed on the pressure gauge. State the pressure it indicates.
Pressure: value=150 unit=kPa
